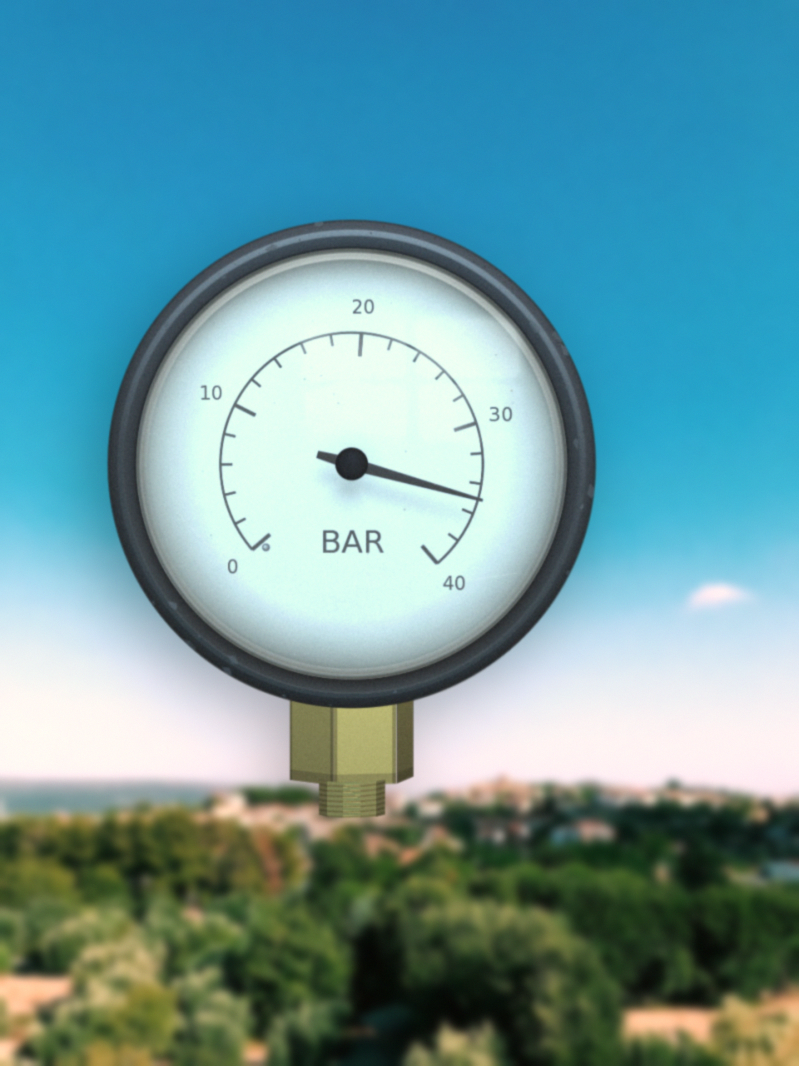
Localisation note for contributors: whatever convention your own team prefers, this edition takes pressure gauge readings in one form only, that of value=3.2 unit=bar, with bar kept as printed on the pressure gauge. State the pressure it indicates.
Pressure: value=35 unit=bar
